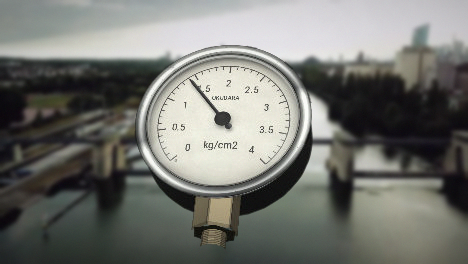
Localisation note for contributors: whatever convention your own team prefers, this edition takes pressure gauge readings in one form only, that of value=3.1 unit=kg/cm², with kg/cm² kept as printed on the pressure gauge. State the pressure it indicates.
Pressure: value=1.4 unit=kg/cm²
